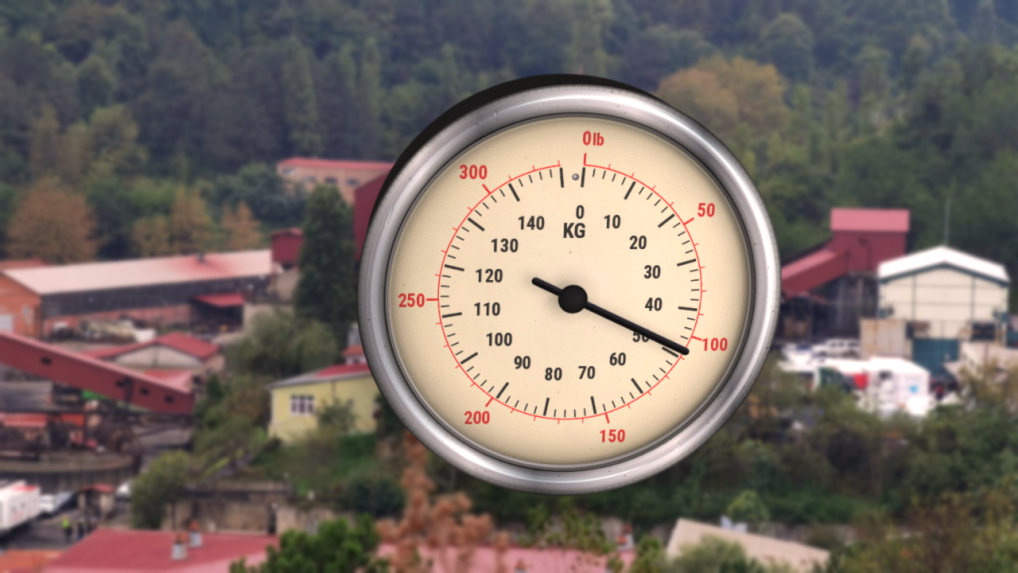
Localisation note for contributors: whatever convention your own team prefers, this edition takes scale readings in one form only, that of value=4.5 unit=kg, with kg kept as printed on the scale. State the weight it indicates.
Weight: value=48 unit=kg
